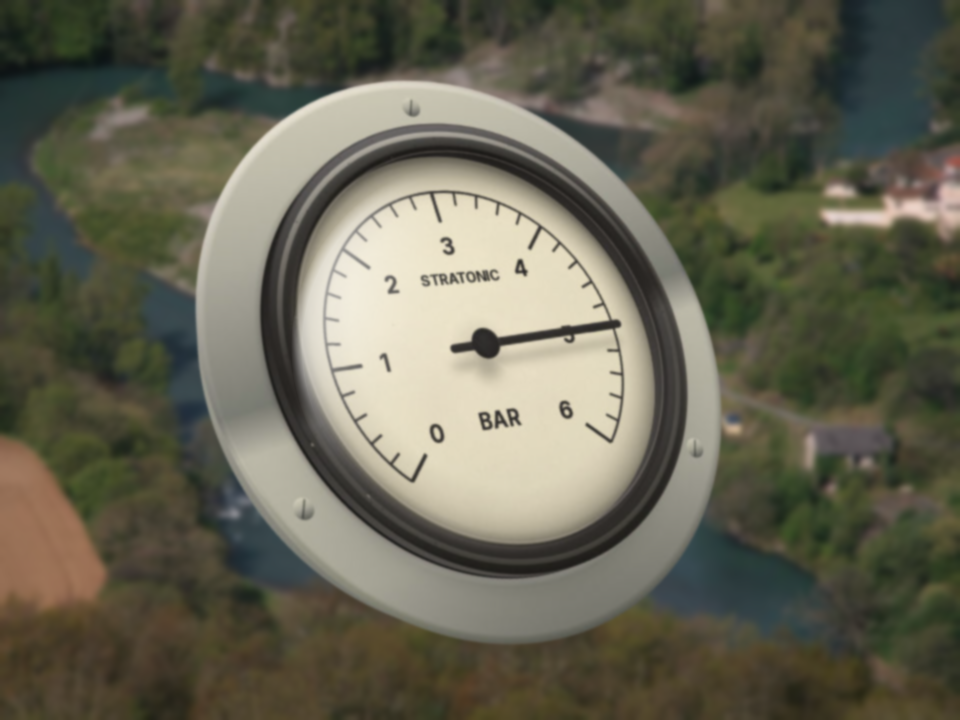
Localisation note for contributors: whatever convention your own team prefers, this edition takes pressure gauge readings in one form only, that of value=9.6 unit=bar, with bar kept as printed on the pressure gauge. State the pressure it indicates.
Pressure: value=5 unit=bar
